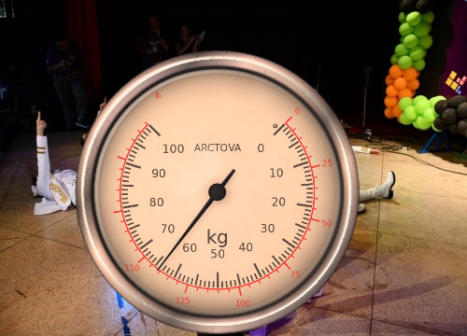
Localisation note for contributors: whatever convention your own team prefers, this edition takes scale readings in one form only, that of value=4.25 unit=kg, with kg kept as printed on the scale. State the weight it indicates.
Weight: value=64 unit=kg
